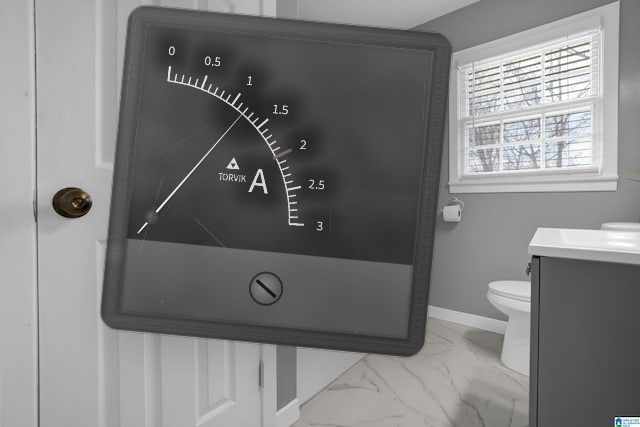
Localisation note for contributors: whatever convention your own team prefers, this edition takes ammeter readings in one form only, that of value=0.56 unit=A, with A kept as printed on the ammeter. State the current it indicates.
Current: value=1.2 unit=A
